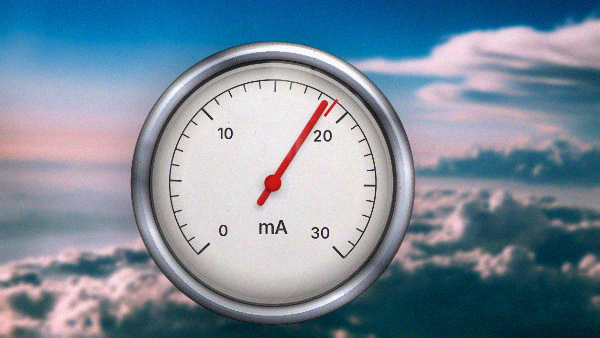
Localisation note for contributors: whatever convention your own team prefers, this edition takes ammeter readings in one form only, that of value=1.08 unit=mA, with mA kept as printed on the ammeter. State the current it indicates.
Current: value=18.5 unit=mA
